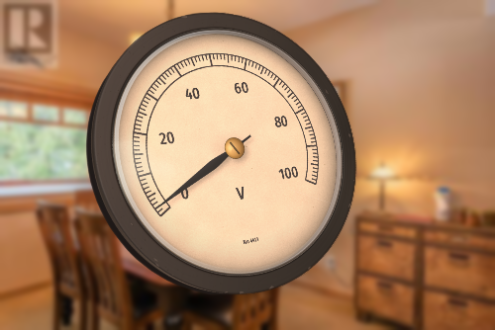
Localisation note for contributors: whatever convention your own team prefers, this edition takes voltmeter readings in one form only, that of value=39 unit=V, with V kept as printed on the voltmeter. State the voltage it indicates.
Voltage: value=2 unit=V
